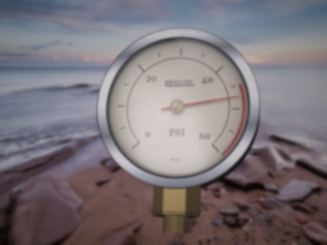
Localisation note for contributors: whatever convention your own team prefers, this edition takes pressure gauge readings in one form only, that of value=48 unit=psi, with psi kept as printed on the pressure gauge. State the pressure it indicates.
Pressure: value=47.5 unit=psi
